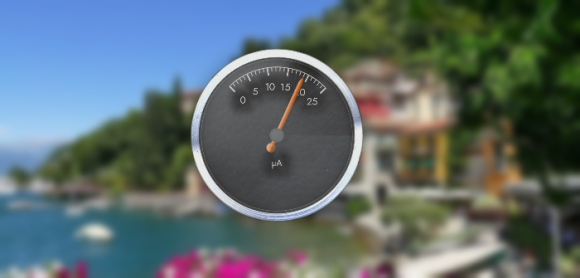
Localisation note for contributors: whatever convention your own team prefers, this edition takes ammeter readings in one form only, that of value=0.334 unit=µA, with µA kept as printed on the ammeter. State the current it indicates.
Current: value=19 unit=µA
